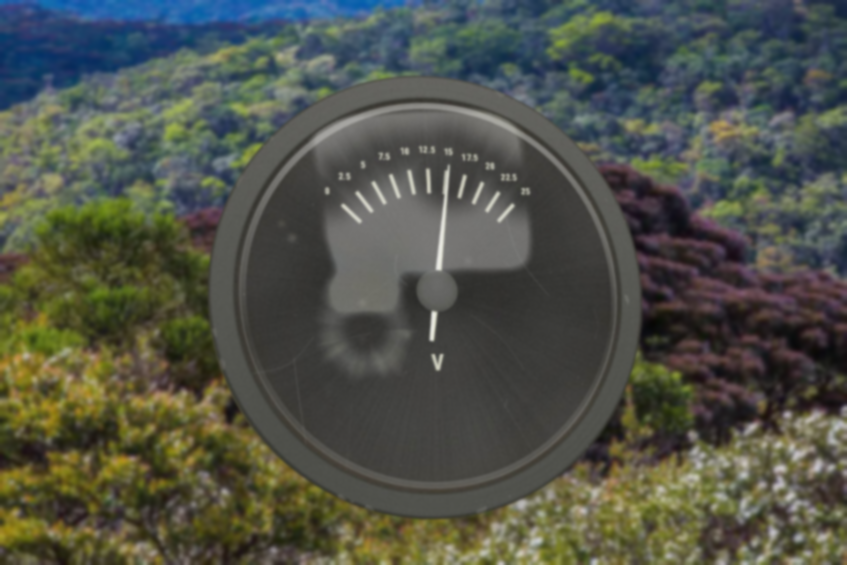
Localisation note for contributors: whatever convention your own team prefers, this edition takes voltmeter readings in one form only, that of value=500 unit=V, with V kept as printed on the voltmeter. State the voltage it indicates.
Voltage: value=15 unit=V
